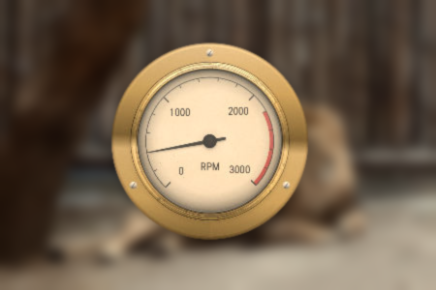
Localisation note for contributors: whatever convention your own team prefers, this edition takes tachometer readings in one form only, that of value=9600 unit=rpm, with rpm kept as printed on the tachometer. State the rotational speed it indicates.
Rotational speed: value=400 unit=rpm
